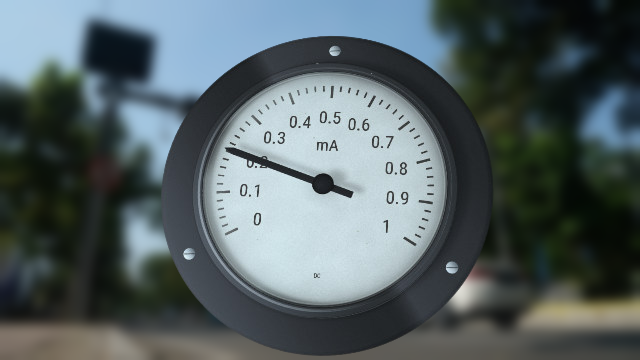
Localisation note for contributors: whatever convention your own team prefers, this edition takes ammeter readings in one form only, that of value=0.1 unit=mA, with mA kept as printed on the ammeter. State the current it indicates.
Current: value=0.2 unit=mA
